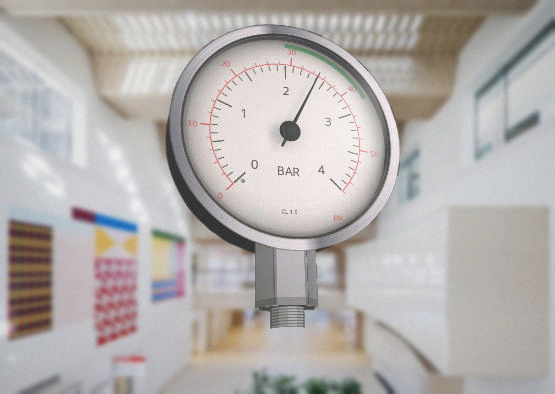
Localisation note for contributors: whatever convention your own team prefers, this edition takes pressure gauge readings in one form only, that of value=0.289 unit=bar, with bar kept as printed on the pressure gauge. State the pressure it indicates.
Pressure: value=2.4 unit=bar
